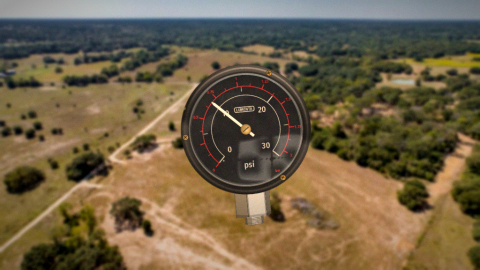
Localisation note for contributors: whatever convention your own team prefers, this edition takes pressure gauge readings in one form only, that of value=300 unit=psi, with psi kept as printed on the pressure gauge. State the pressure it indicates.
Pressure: value=10 unit=psi
